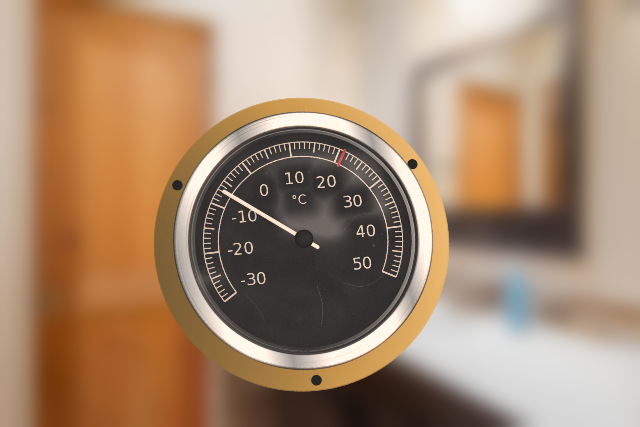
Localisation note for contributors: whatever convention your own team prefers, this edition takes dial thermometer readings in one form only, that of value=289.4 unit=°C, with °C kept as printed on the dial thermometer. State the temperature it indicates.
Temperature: value=-7 unit=°C
